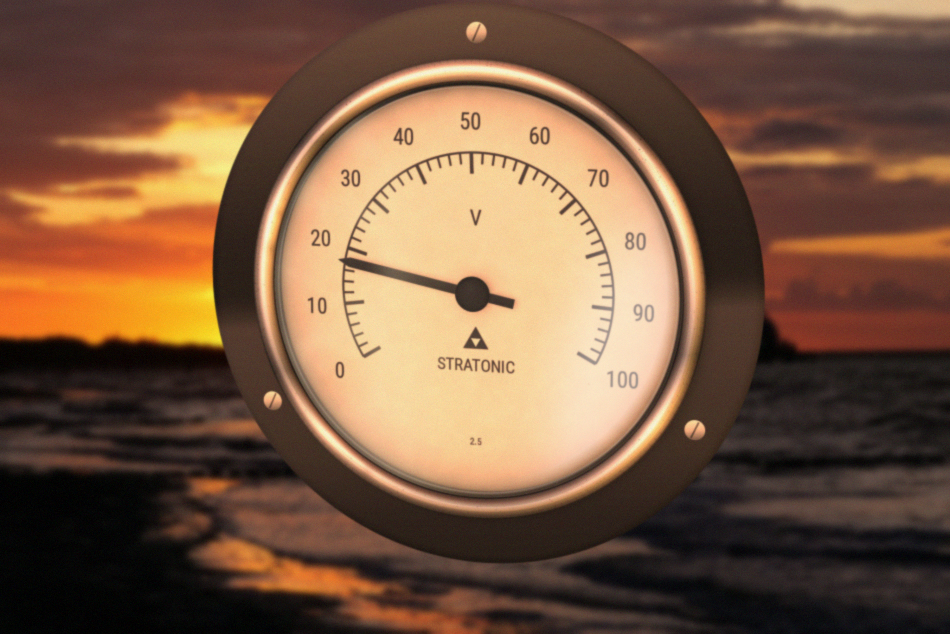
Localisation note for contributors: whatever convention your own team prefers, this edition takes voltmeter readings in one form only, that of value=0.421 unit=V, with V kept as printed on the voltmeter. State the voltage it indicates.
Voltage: value=18 unit=V
